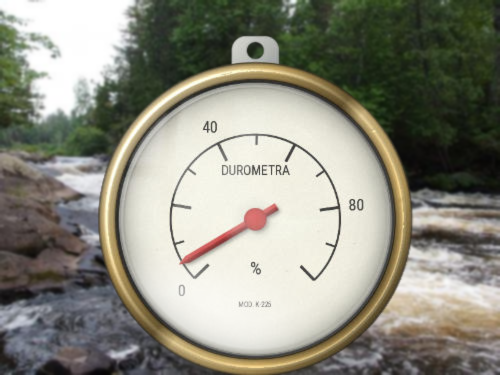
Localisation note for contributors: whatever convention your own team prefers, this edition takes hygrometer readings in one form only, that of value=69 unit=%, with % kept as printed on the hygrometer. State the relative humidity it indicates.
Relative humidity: value=5 unit=%
